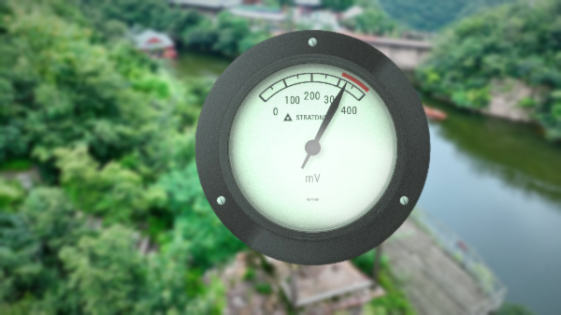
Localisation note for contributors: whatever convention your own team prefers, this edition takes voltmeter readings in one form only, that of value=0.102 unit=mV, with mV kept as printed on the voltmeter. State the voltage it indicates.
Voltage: value=325 unit=mV
